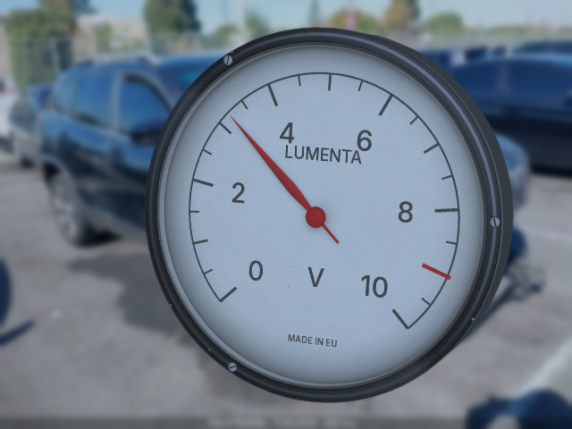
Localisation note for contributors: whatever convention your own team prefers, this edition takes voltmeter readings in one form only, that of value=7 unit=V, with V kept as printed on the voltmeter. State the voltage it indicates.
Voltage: value=3.25 unit=V
